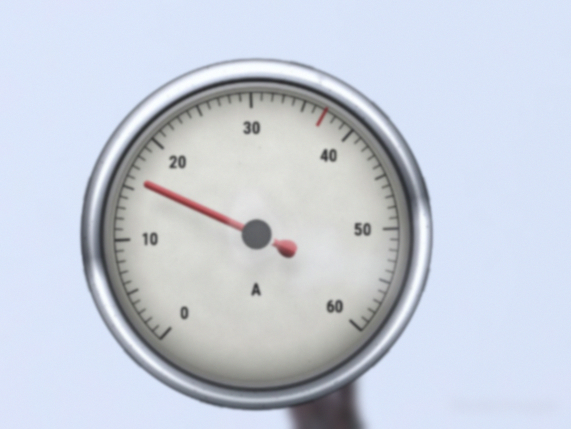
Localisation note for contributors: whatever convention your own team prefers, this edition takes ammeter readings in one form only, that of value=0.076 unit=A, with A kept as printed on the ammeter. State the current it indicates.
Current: value=16 unit=A
